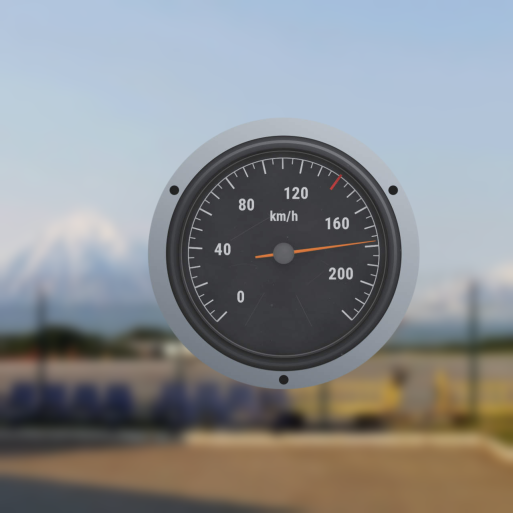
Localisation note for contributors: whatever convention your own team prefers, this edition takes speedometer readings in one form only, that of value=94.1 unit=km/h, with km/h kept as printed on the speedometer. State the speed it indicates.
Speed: value=177.5 unit=km/h
